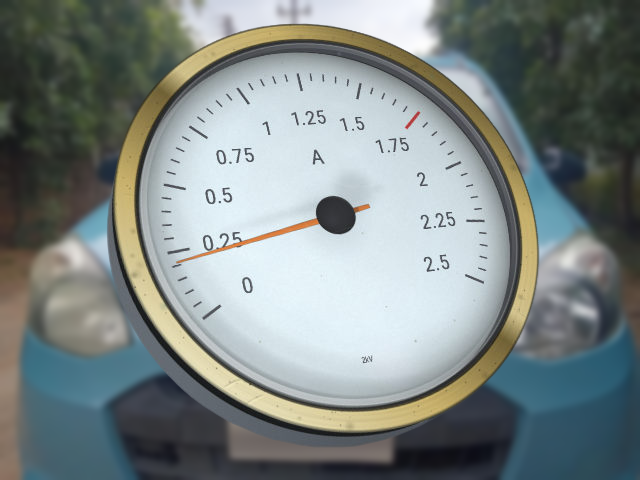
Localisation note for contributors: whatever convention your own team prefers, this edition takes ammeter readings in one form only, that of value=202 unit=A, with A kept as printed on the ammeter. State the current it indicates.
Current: value=0.2 unit=A
